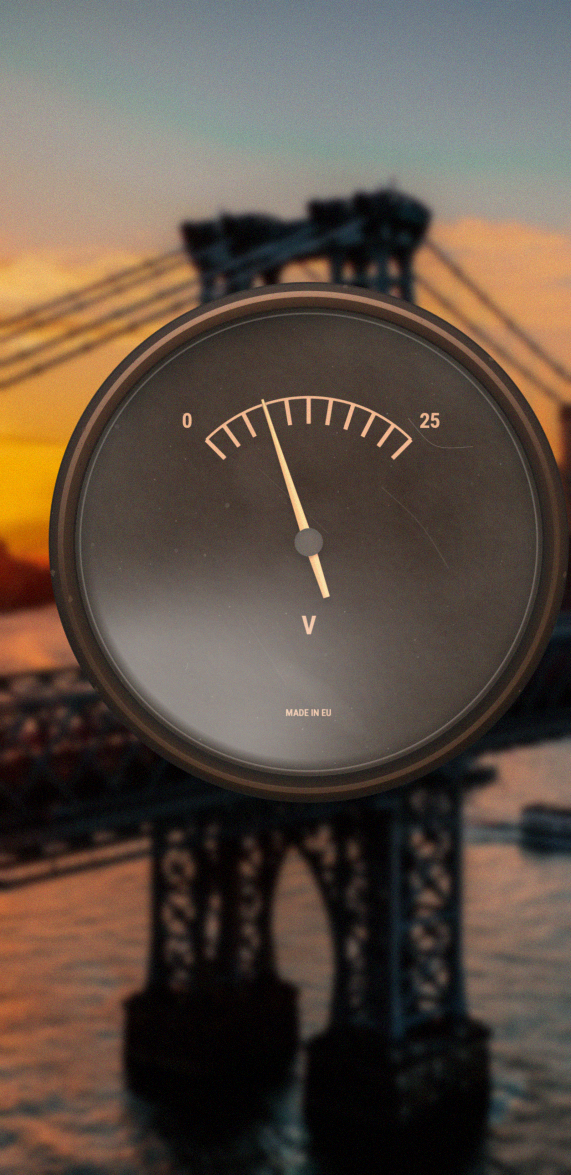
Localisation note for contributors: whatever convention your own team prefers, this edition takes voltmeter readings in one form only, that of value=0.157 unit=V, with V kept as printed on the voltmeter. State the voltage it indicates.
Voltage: value=7.5 unit=V
